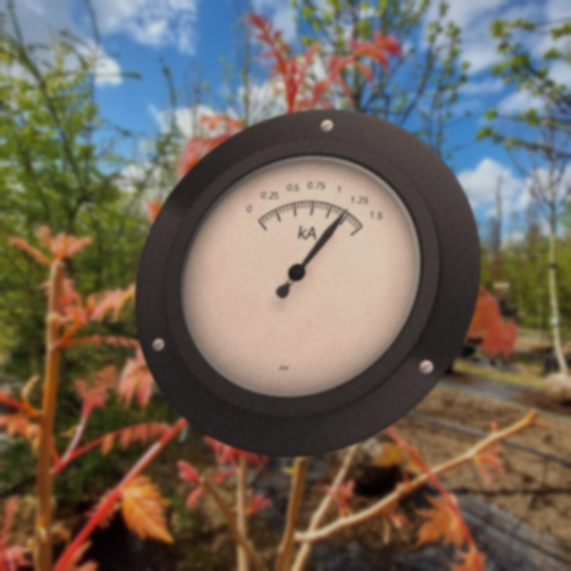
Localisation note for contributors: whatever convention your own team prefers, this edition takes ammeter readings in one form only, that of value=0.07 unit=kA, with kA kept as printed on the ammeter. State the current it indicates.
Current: value=1.25 unit=kA
